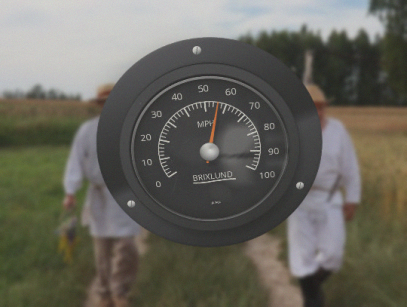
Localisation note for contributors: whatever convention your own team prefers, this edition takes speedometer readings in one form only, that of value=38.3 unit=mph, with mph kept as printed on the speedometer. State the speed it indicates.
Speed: value=56 unit=mph
